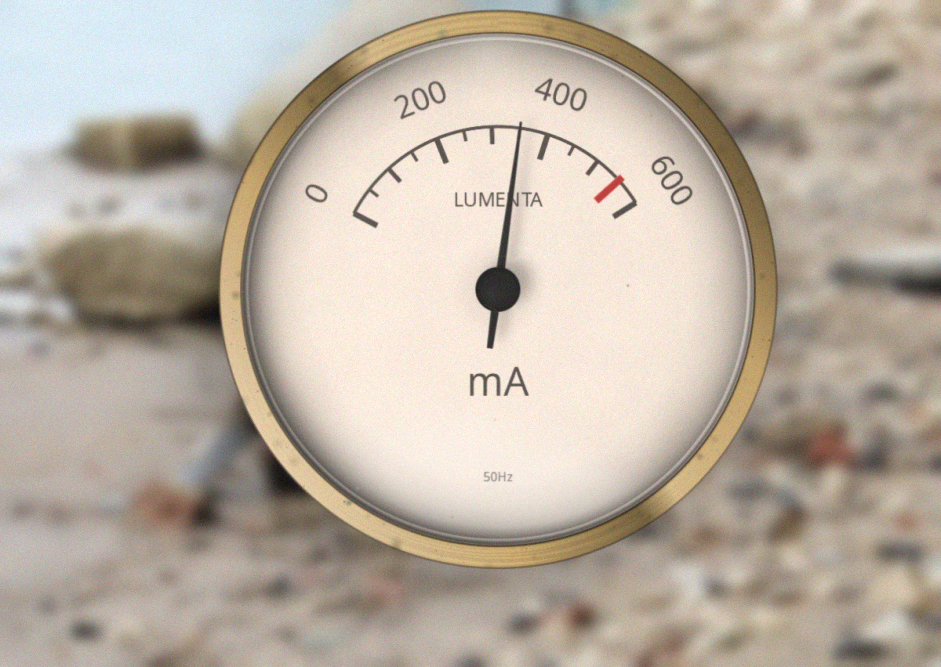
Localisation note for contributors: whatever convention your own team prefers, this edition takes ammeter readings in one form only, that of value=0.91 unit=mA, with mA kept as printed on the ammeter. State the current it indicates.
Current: value=350 unit=mA
